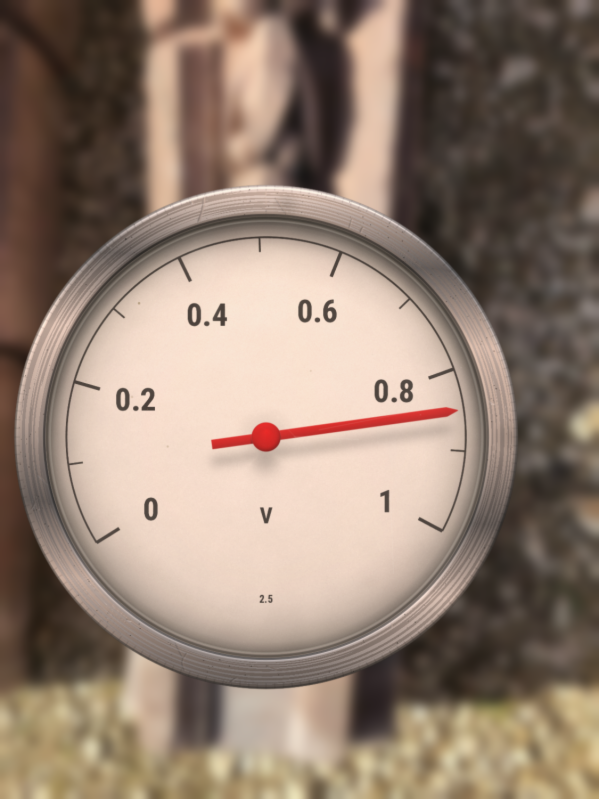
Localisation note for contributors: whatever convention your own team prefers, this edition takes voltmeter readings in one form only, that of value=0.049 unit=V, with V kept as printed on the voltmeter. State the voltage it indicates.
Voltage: value=0.85 unit=V
